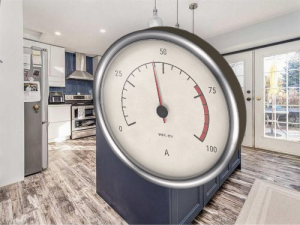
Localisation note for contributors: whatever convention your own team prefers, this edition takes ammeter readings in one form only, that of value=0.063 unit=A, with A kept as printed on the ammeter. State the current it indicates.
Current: value=45 unit=A
